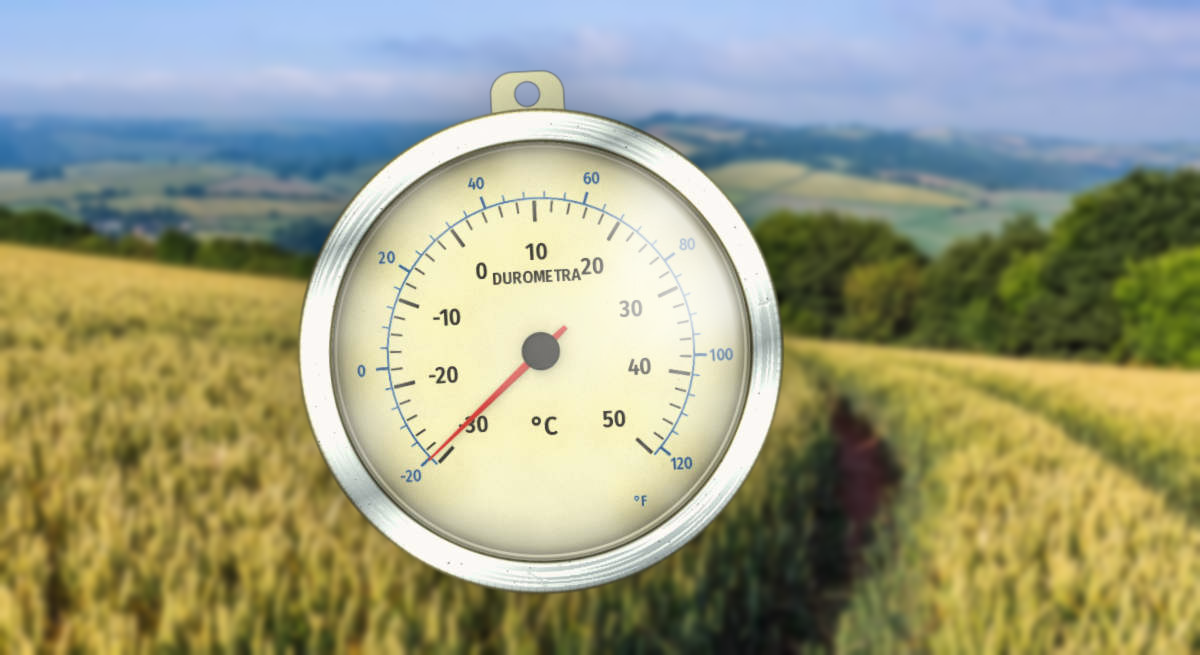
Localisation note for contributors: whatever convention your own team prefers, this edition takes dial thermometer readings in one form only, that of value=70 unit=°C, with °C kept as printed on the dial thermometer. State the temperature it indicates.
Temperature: value=-29 unit=°C
